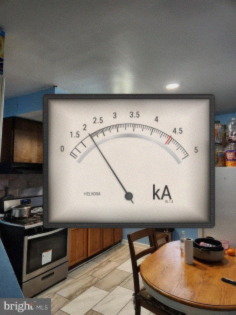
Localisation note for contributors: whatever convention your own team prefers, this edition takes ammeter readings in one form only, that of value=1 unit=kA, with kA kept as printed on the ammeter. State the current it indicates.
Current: value=2 unit=kA
